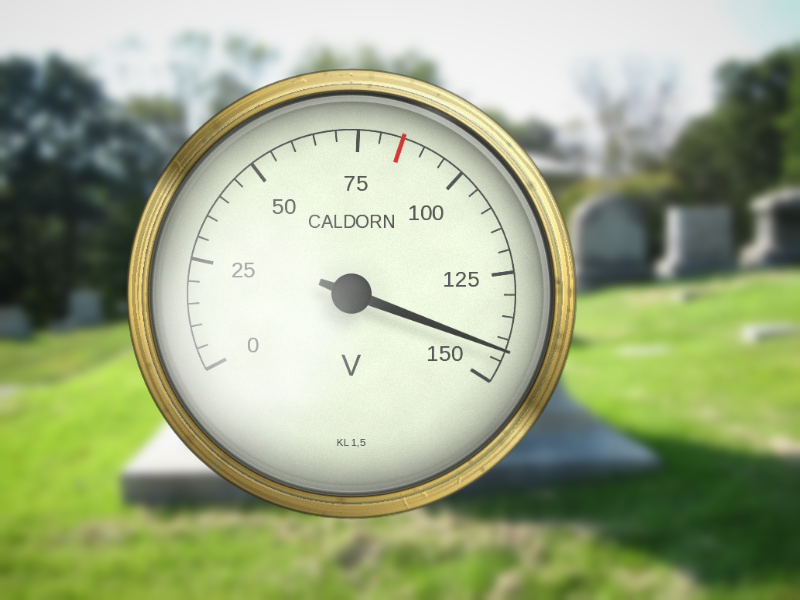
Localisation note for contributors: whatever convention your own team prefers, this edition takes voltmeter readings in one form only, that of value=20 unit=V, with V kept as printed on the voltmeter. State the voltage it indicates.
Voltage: value=142.5 unit=V
